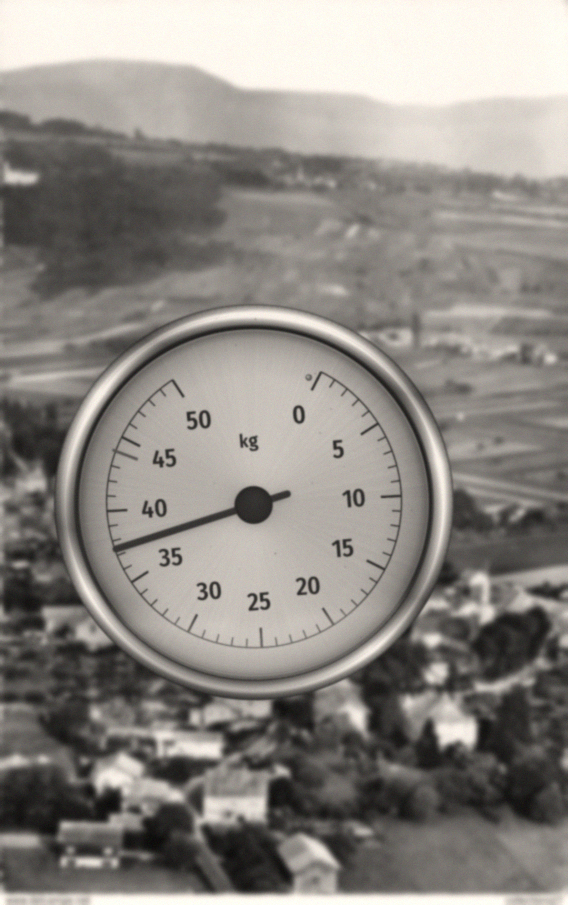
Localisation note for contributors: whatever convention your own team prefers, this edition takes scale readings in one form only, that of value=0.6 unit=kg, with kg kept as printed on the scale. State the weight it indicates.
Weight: value=37.5 unit=kg
